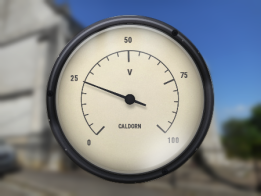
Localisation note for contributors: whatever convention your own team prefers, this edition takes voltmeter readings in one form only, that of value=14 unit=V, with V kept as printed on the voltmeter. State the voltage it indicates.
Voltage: value=25 unit=V
